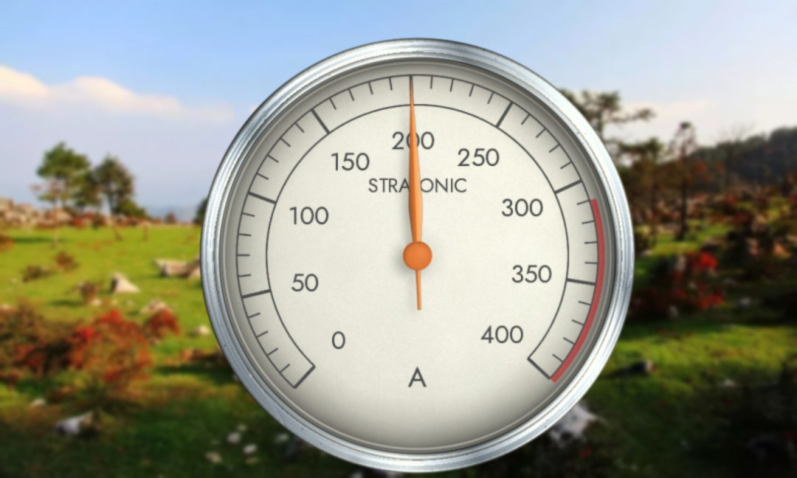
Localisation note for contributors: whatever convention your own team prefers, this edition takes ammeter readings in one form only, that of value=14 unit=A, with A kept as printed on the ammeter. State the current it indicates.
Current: value=200 unit=A
